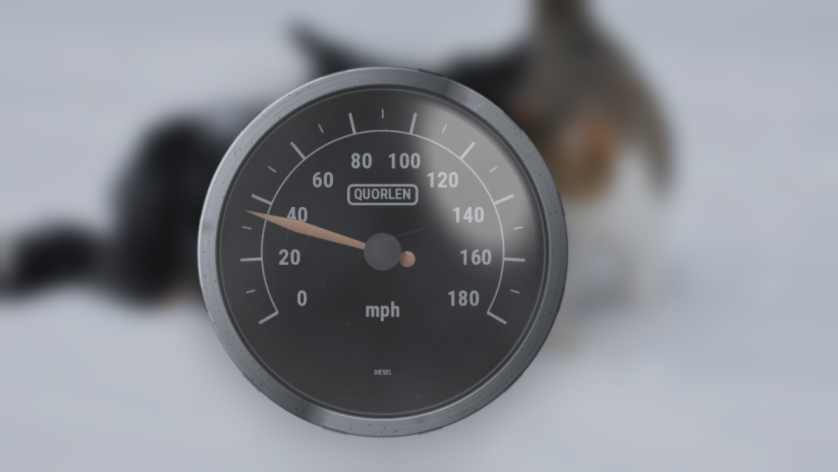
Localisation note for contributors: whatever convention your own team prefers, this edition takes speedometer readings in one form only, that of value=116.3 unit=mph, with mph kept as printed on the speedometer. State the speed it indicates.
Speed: value=35 unit=mph
